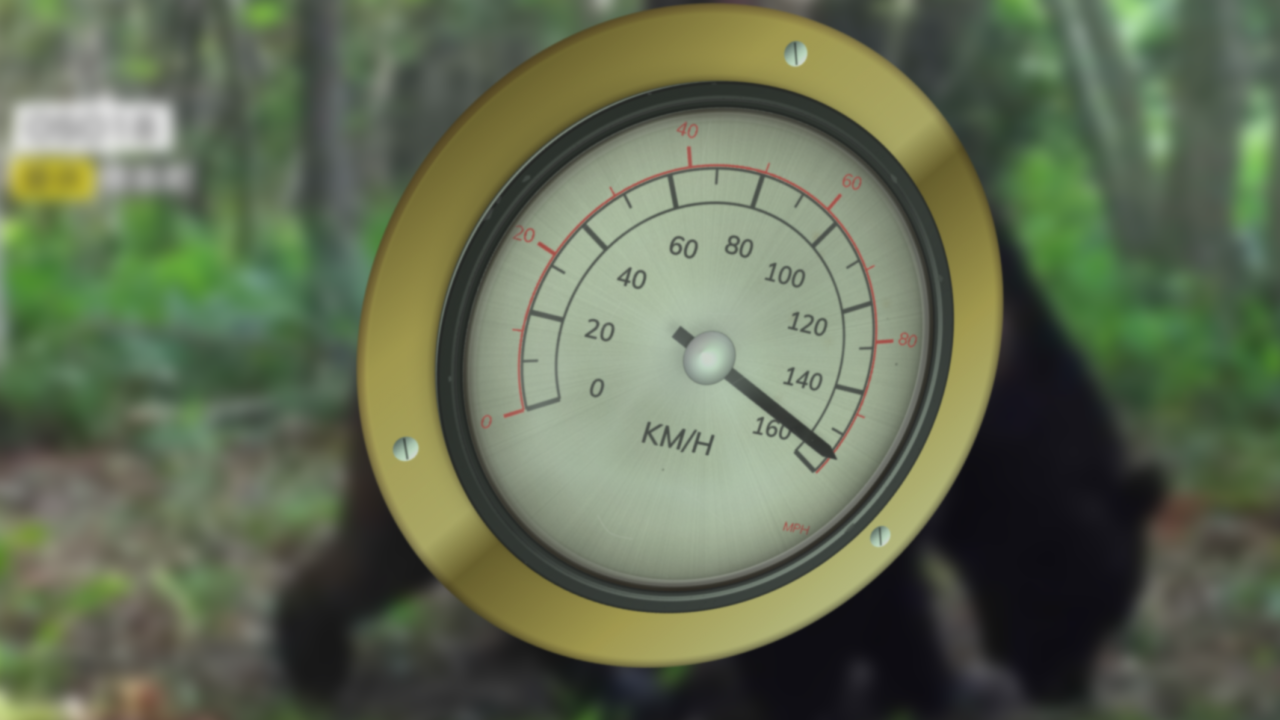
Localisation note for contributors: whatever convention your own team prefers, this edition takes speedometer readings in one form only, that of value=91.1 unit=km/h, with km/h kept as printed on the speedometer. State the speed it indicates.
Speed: value=155 unit=km/h
